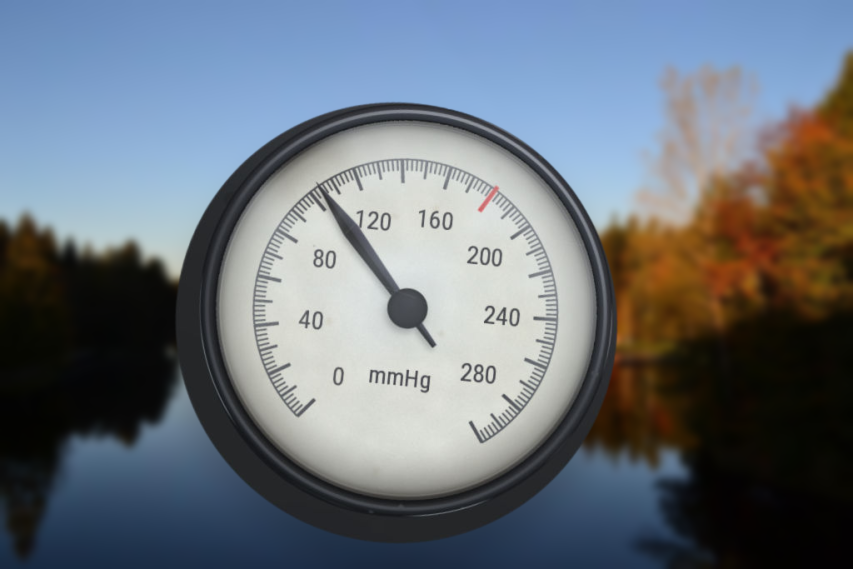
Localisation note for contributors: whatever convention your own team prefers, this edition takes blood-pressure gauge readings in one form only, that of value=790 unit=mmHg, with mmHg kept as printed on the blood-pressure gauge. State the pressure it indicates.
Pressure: value=104 unit=mmHg
